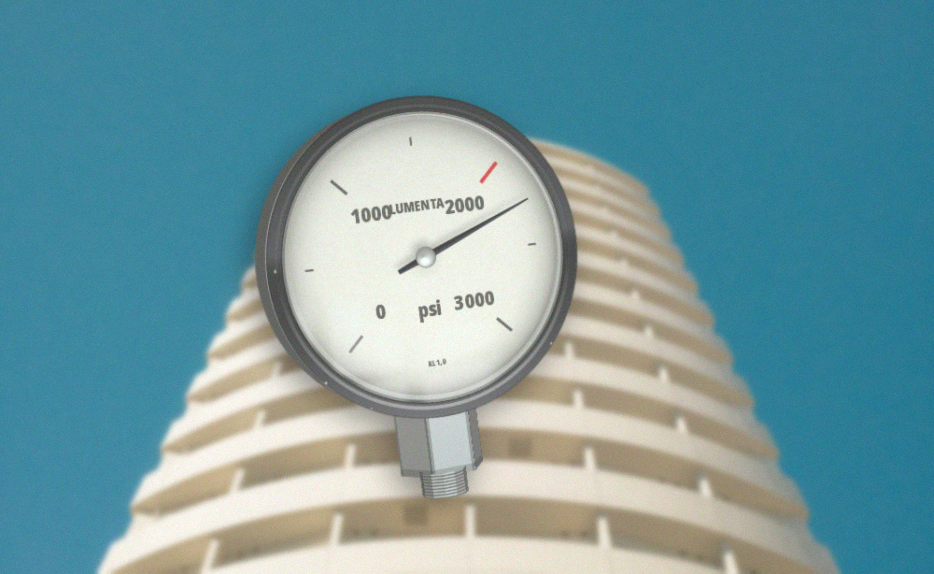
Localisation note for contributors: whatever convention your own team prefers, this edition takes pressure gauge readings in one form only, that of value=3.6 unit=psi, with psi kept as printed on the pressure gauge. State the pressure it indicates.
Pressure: value=2250 unit=psi
